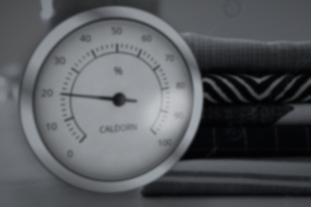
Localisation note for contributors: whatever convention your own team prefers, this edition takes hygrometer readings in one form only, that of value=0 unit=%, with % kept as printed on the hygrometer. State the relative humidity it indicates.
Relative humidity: value=20 unit=%
